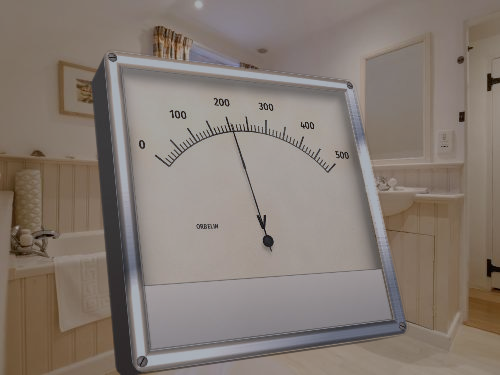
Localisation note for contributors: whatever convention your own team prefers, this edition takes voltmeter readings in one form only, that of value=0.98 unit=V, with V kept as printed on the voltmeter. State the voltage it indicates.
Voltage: value=200 unit=V
